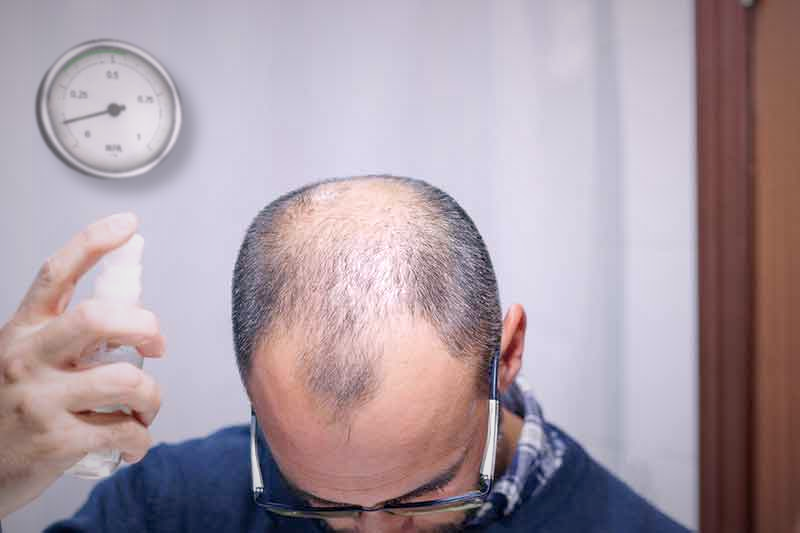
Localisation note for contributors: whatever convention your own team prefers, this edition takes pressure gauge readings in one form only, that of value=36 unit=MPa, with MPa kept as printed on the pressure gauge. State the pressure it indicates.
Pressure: value=0.1 unit=MPa
